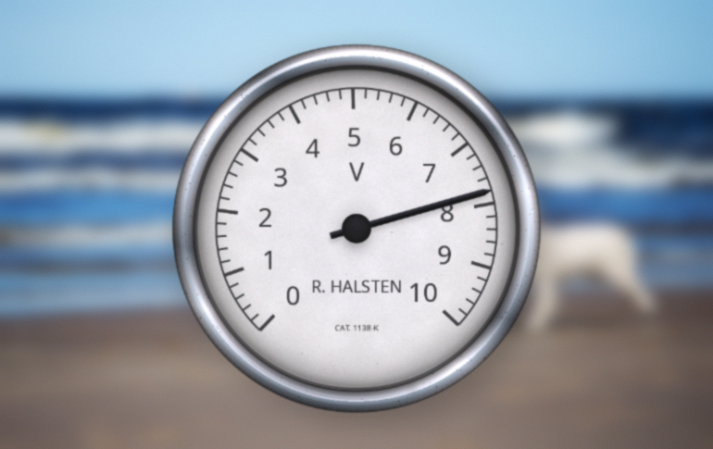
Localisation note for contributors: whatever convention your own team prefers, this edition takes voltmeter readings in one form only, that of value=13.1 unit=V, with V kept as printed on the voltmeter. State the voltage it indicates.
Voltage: value=7.8 unit=V
